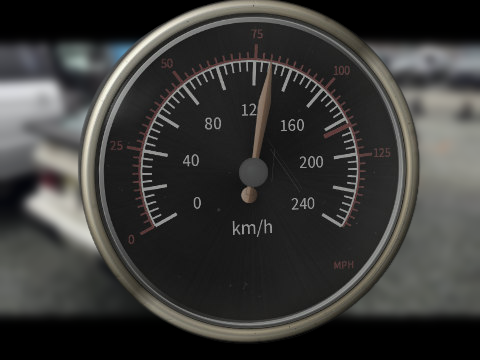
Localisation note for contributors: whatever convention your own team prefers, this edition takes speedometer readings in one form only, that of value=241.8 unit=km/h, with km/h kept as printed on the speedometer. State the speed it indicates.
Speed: value=128 unit=km/h
